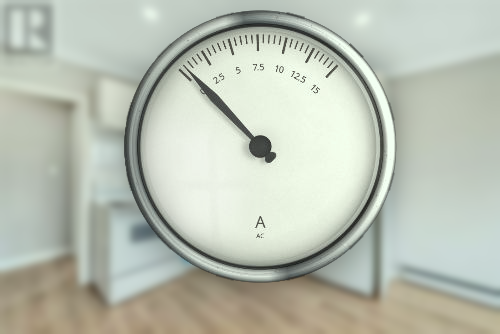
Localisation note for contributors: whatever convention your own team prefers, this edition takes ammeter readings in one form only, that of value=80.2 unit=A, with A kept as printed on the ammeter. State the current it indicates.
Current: value=0.5 unit=A
